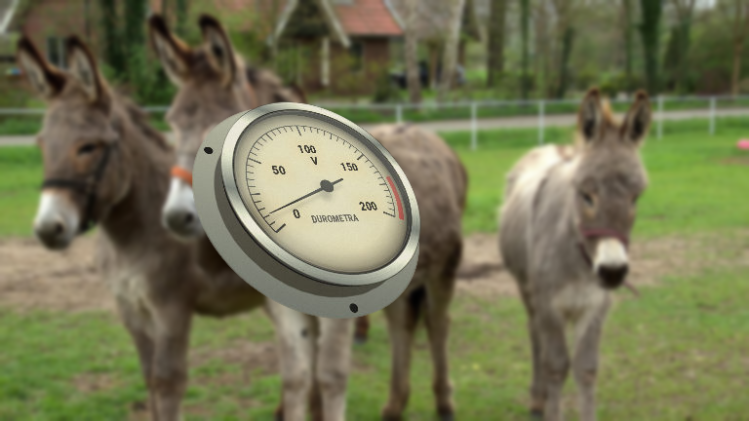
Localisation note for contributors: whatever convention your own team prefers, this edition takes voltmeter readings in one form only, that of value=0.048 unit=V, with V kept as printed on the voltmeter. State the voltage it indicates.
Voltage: value=10 unit=V
